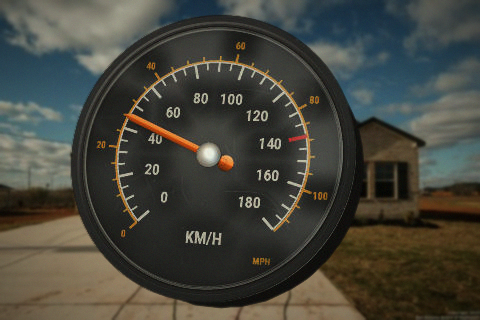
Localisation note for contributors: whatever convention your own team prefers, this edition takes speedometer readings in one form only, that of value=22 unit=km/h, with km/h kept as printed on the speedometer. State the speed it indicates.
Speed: value=45 unit=km/h
